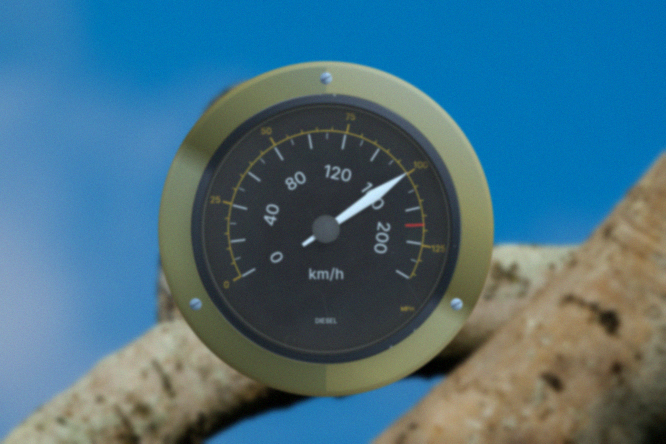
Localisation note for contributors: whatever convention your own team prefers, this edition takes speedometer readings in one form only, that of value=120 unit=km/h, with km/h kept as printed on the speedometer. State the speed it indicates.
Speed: value=160 unit=km/h
